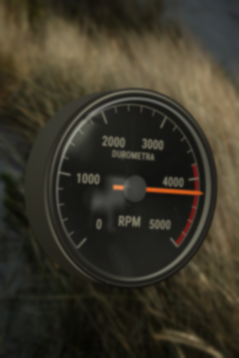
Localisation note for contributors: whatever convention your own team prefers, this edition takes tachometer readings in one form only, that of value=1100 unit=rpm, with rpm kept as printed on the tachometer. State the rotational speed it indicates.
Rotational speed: value=4200 unit=rpm
